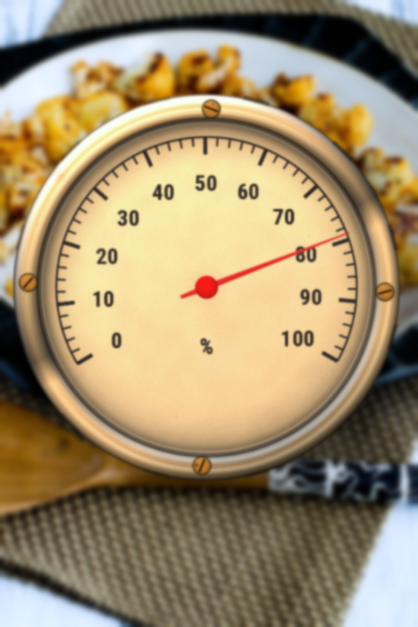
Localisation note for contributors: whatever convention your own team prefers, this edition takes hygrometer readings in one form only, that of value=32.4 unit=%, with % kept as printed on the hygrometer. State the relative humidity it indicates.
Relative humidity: value=79 unit=%
